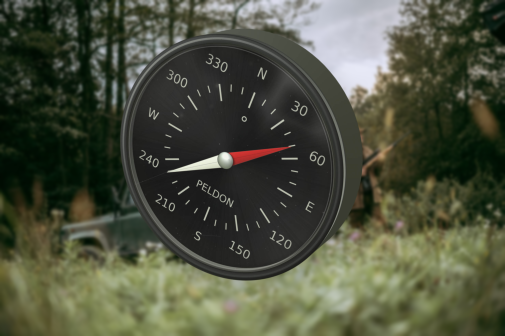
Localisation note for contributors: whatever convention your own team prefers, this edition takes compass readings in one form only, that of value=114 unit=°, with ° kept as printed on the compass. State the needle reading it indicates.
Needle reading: value=50 unit=°
